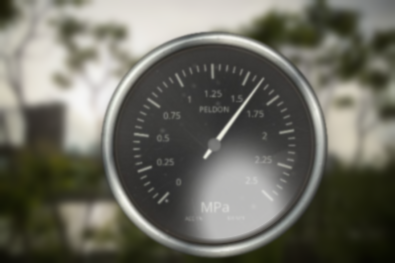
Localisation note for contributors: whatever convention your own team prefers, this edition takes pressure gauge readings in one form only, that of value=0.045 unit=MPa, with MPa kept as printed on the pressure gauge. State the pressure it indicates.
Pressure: value=1.6 unit=MPa
